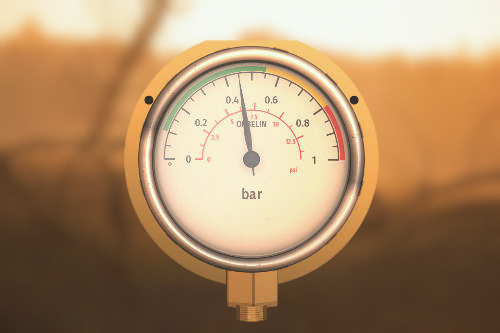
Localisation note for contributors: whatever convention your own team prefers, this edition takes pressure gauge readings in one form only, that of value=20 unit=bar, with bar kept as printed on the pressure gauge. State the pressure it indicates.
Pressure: value=0.45 unit=bar
